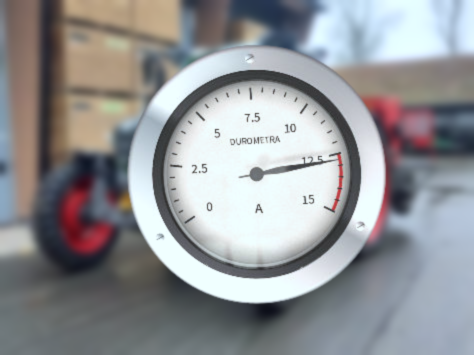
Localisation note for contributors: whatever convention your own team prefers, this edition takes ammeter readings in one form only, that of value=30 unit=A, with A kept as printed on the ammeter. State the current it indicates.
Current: value=12.75 unit=A
